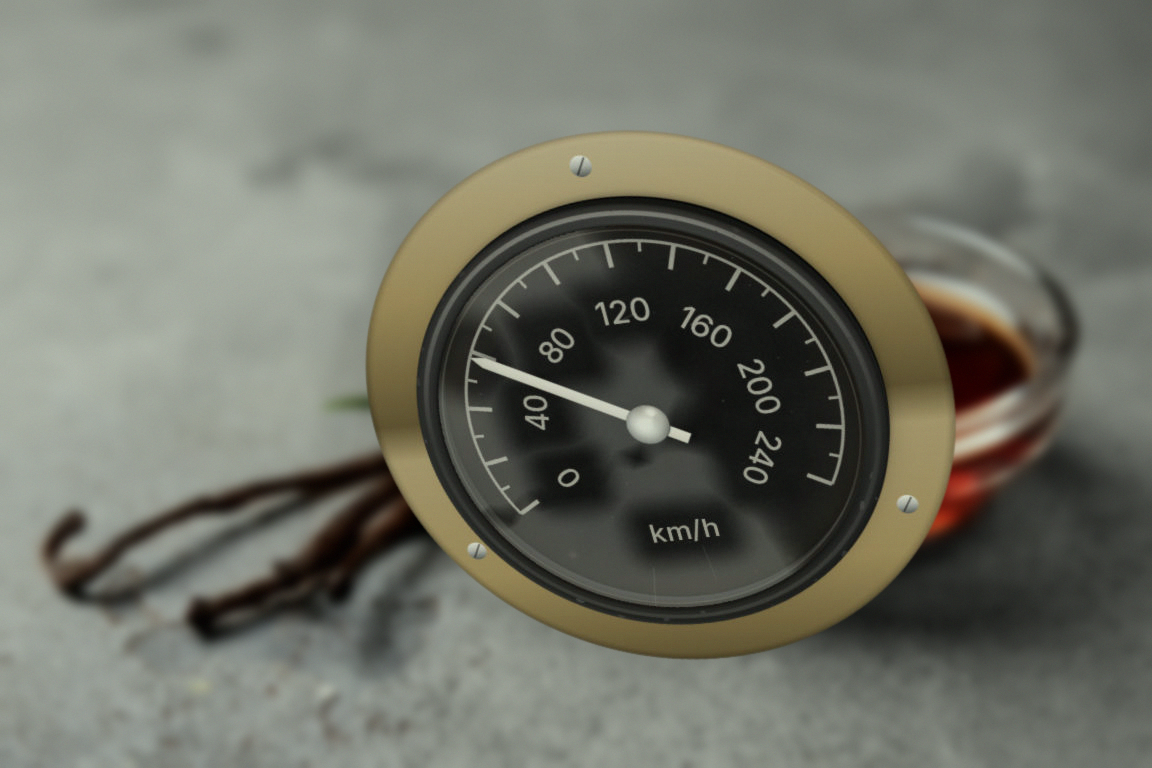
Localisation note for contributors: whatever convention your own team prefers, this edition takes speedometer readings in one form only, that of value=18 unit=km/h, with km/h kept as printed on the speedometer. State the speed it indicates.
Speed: value=60 unit=km/h
